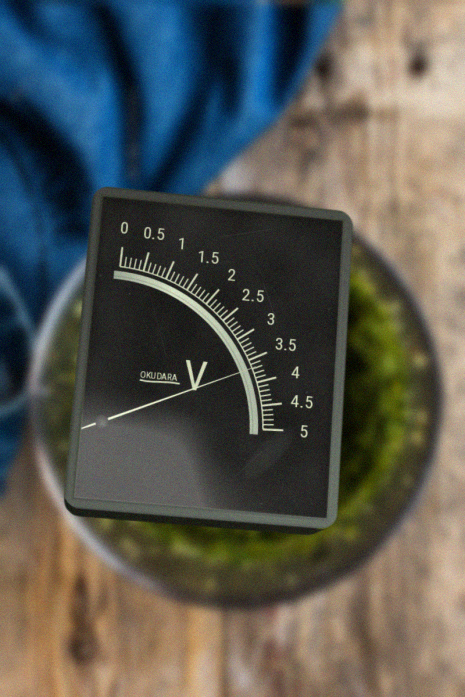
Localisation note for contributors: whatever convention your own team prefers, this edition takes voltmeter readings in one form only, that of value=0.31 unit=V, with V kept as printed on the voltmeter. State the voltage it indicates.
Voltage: value=3.7 unit=V
